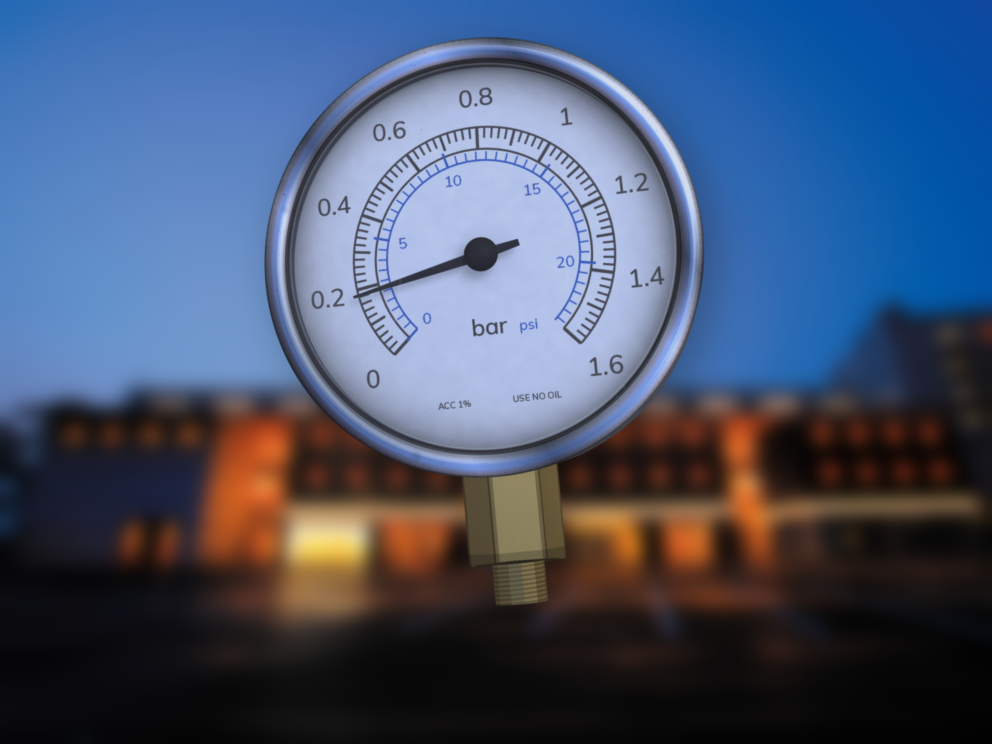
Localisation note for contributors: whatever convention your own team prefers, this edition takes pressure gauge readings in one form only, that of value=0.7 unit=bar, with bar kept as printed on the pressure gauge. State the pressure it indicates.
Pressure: value=0.18 unit=bar
